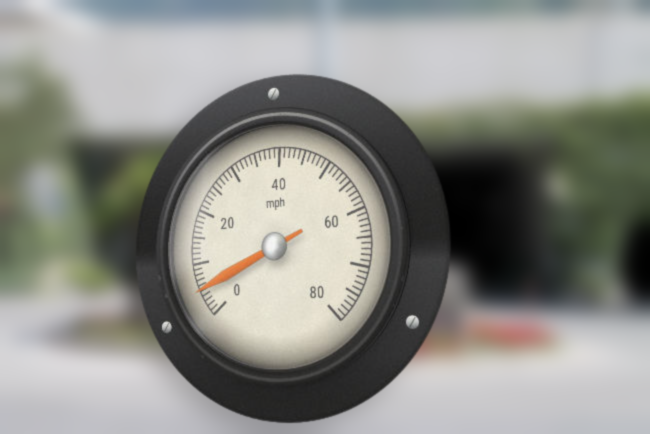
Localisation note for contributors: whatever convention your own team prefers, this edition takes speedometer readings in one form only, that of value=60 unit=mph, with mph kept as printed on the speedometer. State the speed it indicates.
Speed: value=5 unit=mph
